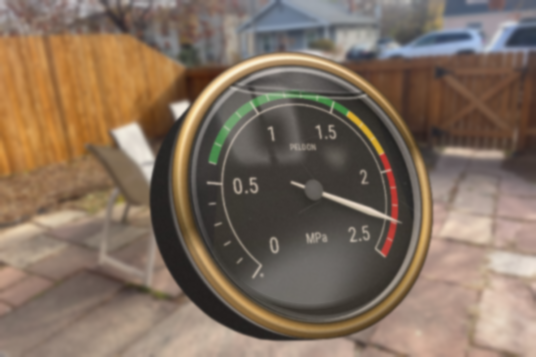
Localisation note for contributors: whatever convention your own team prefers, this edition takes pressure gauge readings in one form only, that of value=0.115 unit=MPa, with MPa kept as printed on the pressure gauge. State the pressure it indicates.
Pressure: value=2.3 unit=MPa
